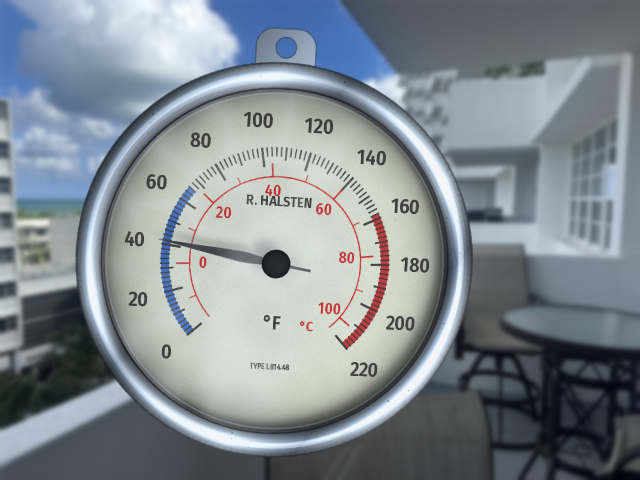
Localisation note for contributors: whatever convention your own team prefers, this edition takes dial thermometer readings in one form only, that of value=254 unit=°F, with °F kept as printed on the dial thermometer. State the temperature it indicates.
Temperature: value=42 unit=°F
